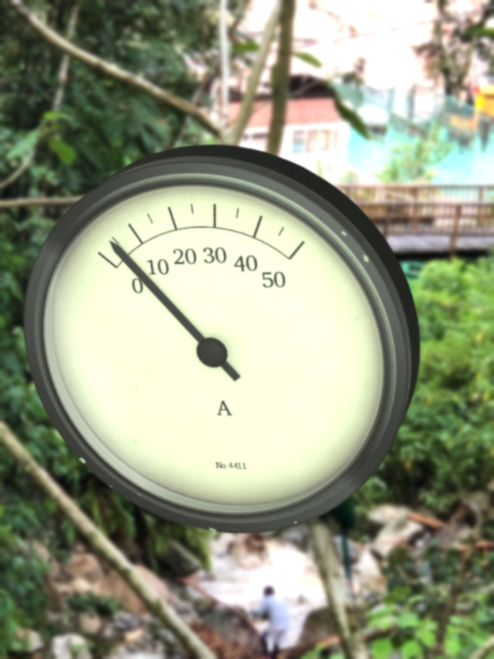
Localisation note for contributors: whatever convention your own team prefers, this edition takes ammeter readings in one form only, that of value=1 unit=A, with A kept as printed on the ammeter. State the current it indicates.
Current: value=5 unit=A
